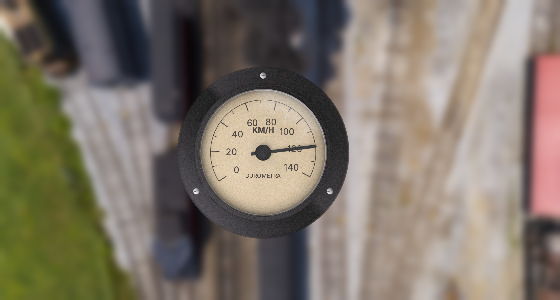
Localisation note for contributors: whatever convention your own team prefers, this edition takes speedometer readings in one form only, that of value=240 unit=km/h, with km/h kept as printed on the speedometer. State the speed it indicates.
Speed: value=120 unit=km/h
